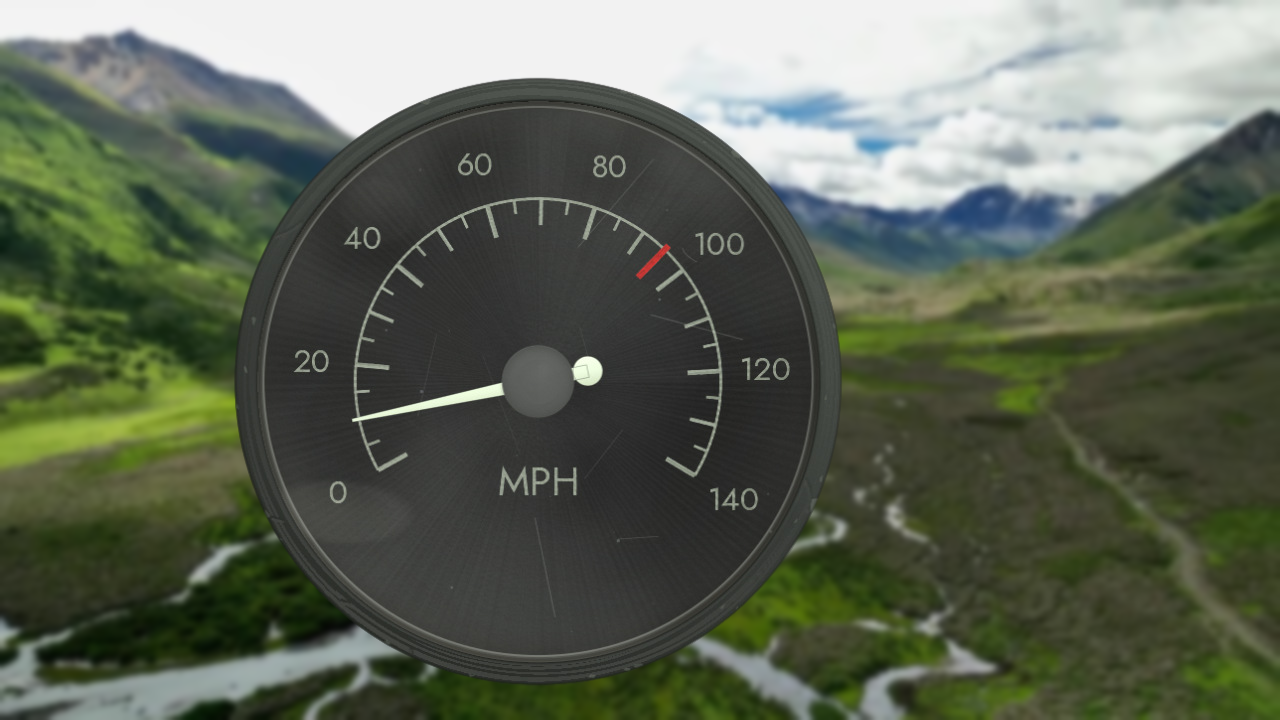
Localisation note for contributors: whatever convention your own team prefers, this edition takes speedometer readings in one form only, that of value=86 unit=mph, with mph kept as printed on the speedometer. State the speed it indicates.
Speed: value=10 unit=mph
